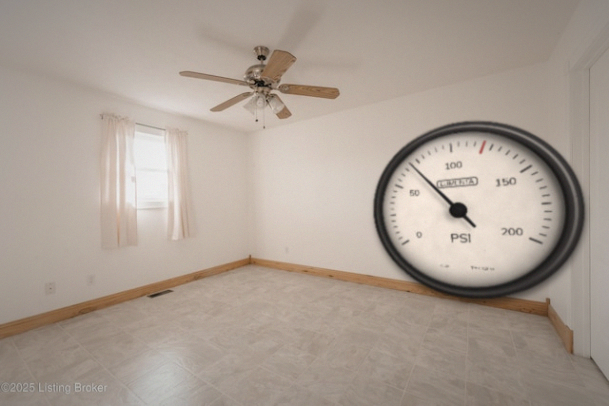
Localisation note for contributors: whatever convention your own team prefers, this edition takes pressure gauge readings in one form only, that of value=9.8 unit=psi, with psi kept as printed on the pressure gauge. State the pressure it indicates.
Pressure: value=70 unit=psi
